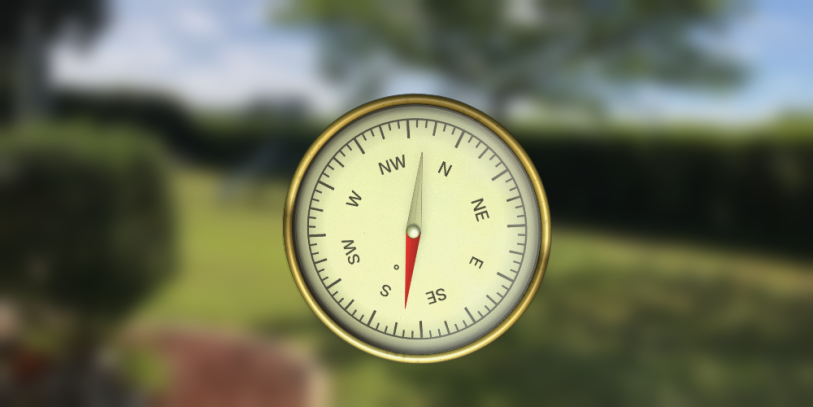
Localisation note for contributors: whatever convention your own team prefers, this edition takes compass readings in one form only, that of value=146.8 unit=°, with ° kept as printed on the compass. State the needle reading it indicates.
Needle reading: value=160 unit=°
